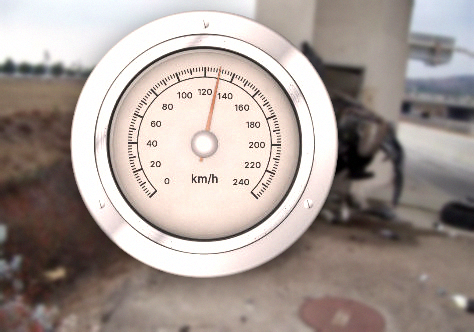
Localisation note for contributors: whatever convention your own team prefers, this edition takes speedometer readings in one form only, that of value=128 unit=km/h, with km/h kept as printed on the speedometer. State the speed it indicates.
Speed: value=130 unit=km/h
